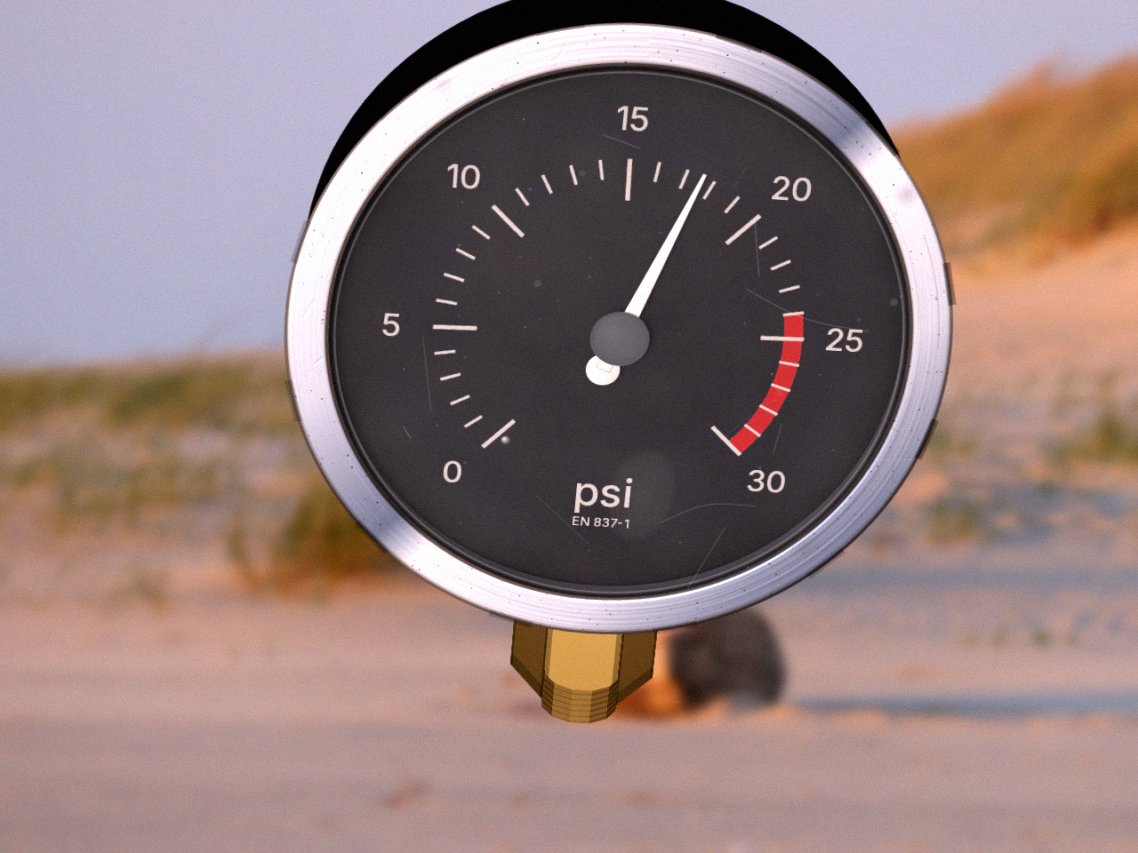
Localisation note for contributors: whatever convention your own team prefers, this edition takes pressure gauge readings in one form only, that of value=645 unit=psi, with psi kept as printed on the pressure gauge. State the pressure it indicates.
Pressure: value=17.5 unit=psi
